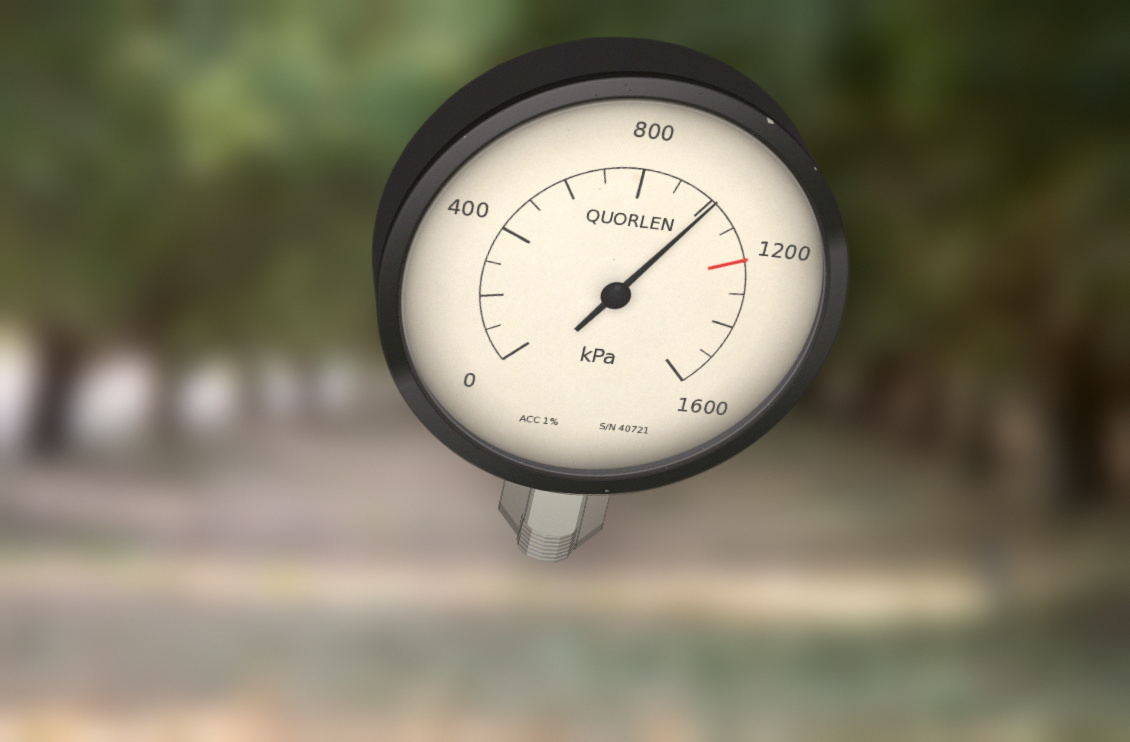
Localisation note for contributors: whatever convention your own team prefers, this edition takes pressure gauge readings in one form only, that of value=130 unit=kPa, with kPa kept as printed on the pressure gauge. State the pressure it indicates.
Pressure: value=1000 unit=kPa
